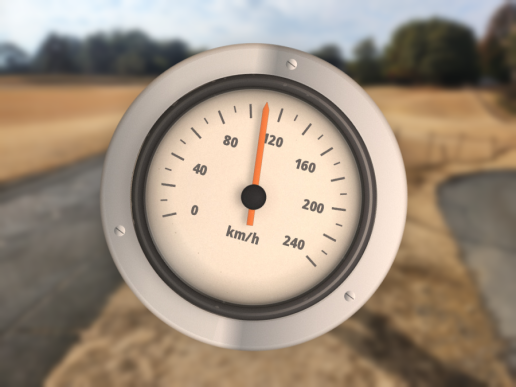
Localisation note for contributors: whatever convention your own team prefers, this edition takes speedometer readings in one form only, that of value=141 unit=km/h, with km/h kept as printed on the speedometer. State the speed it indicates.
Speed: value=110 unit=km/h
